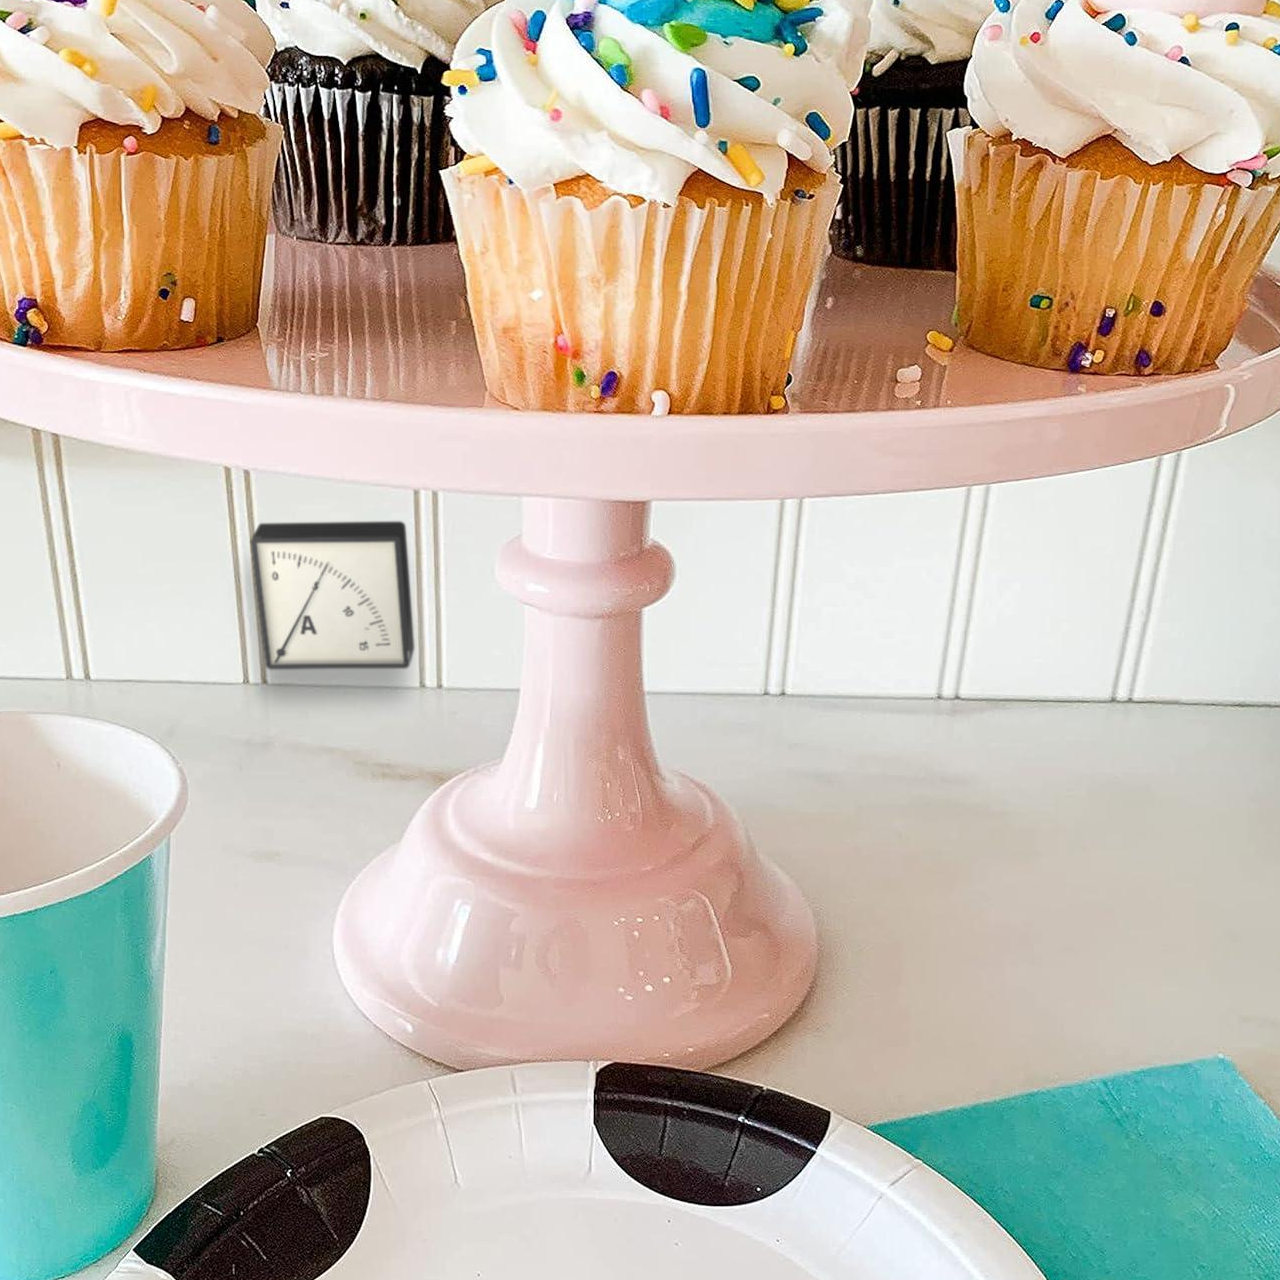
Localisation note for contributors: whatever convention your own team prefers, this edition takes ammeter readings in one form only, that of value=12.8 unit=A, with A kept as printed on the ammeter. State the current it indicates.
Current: value=5 unit=A
